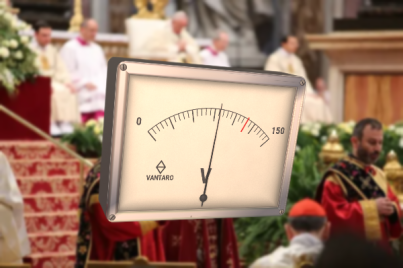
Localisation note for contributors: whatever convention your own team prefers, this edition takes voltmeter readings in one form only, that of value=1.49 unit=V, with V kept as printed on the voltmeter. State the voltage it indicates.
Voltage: value=80 unit=V
